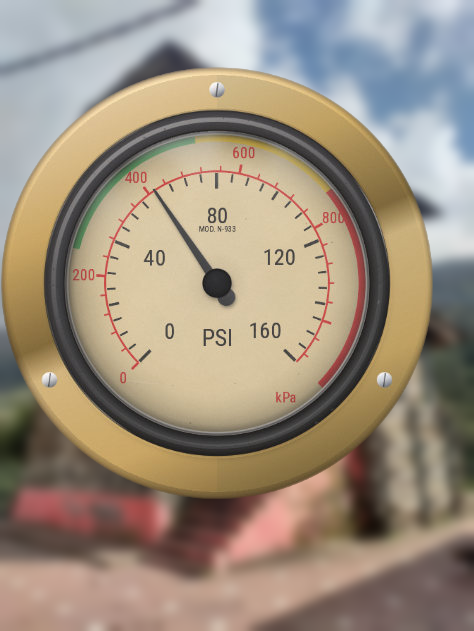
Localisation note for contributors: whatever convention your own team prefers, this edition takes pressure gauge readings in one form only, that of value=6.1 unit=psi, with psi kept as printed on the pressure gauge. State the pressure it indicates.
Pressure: value=60 unit=psi
